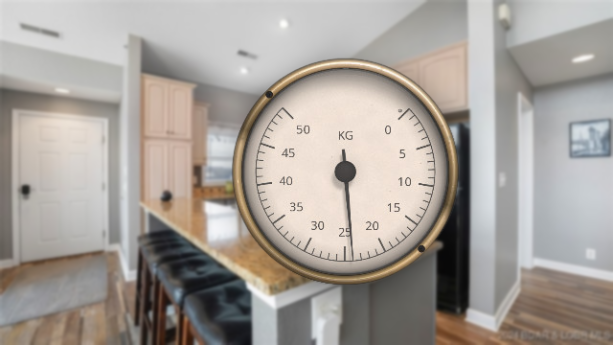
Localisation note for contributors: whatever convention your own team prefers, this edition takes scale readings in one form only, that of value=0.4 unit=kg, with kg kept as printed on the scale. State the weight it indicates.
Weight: value=24 unit=kg
